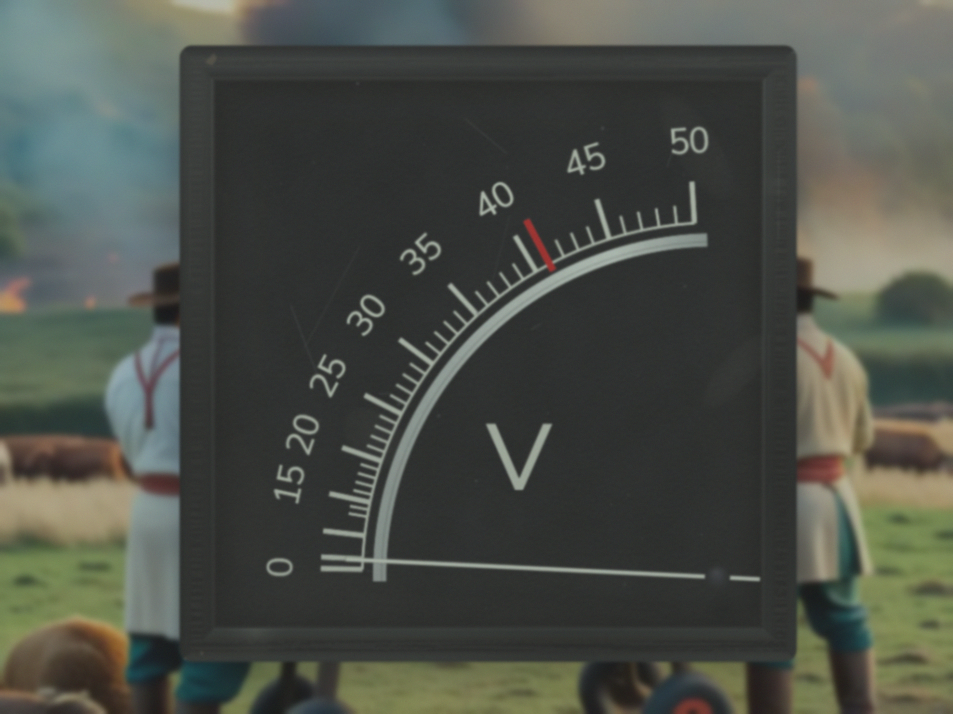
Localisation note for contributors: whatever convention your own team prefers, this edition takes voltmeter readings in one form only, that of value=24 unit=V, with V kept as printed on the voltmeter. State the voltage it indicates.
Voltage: value=5 unit=V
